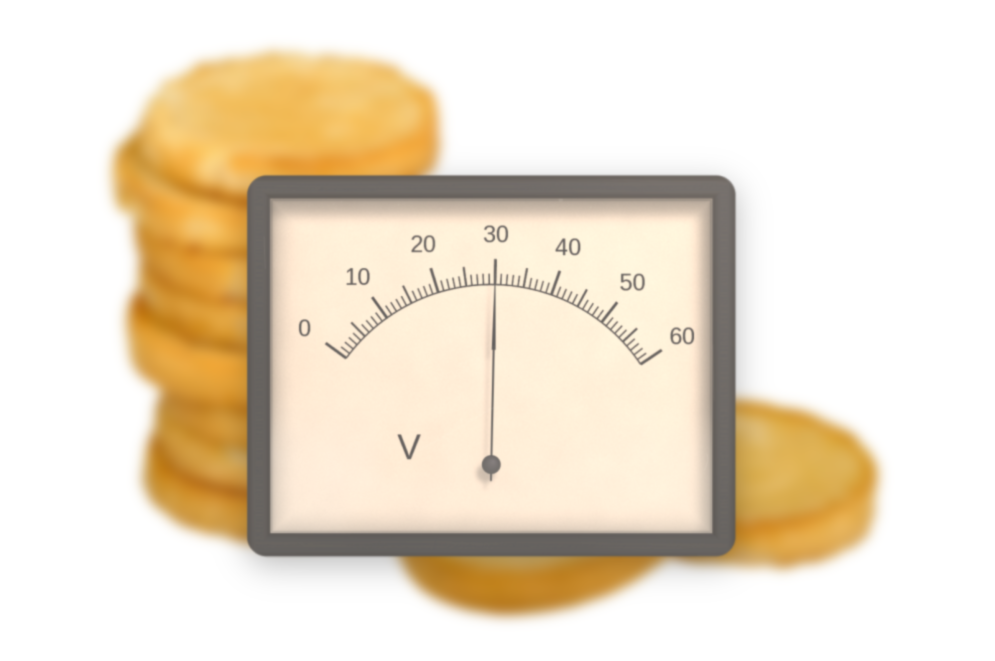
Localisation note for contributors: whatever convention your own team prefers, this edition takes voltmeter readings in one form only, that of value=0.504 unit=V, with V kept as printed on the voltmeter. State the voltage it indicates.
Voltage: value=30 unit=V
